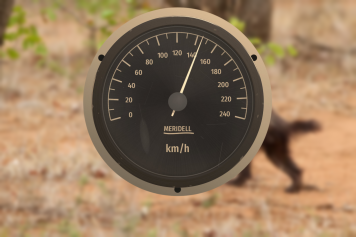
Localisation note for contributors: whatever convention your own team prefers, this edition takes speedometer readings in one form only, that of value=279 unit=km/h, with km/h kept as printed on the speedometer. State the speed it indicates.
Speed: value=145 unit=km/h
